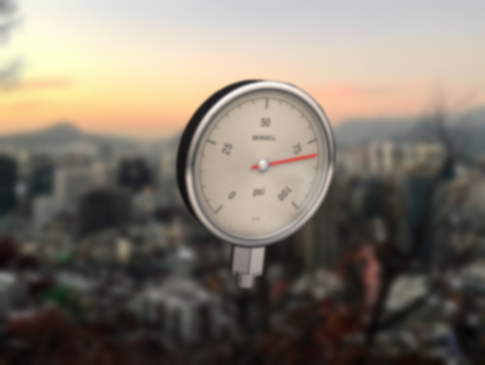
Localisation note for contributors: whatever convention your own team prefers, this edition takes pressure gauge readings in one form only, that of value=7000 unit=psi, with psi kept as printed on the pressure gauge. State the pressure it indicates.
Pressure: value=80 unit=psi
